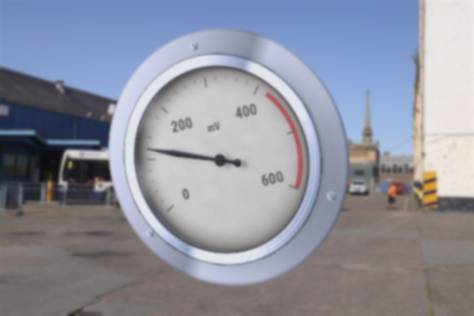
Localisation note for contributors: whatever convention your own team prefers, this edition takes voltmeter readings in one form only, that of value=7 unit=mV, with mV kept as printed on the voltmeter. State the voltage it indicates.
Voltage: value=120 unit=mV
